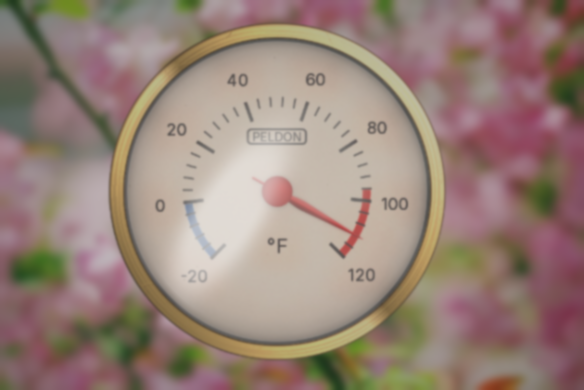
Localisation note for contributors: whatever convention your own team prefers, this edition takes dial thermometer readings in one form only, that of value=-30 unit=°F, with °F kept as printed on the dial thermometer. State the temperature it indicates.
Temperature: value=112 unit=°F
